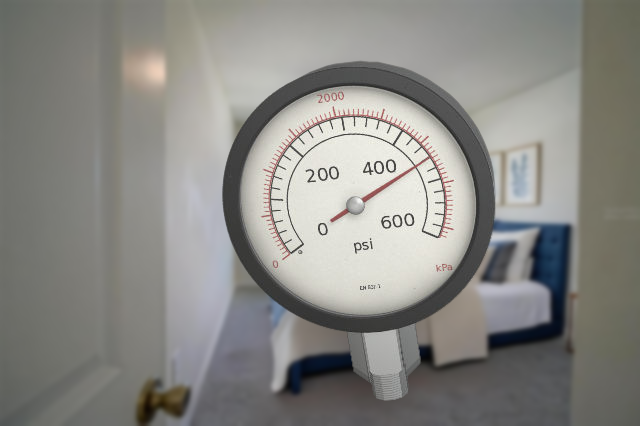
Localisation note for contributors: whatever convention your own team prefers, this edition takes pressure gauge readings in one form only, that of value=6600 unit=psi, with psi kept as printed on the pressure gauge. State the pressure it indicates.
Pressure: value=460 unit=psi
